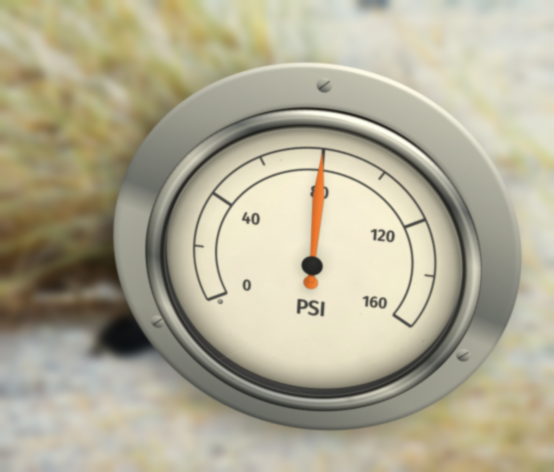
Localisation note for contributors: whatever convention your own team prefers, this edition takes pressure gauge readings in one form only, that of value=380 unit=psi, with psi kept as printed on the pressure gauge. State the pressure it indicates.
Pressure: value=80 unit=psi
